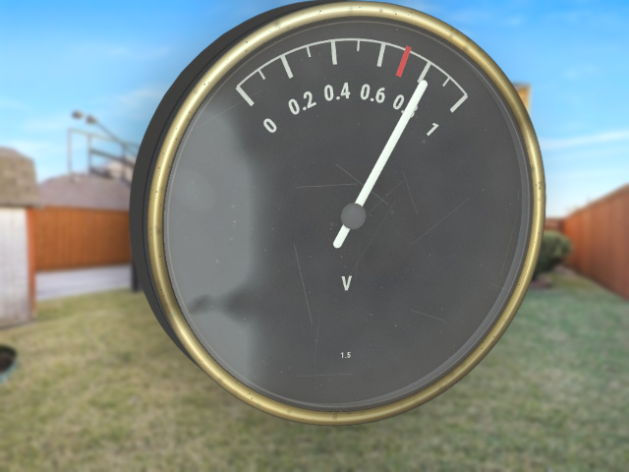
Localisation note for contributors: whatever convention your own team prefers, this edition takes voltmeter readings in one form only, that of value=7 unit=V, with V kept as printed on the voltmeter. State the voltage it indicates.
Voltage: value=0.8 unit=V
